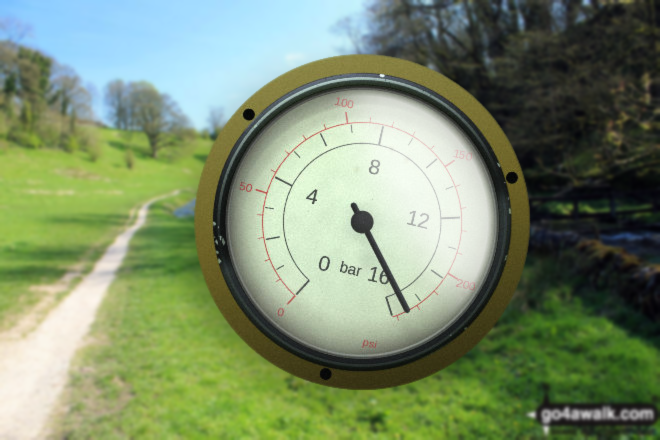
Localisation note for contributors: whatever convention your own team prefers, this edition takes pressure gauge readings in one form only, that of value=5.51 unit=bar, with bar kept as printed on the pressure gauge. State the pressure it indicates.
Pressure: value=15.5 unit=bar
